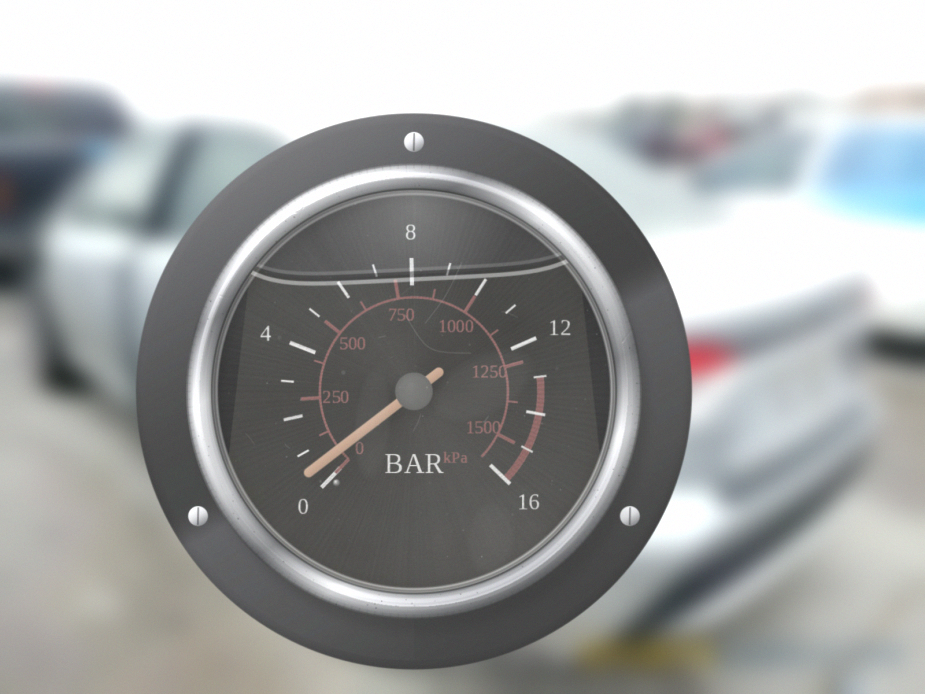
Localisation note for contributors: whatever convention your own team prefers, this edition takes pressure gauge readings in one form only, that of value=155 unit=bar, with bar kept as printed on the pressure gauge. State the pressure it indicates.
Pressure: value=0.5 unit=bar
